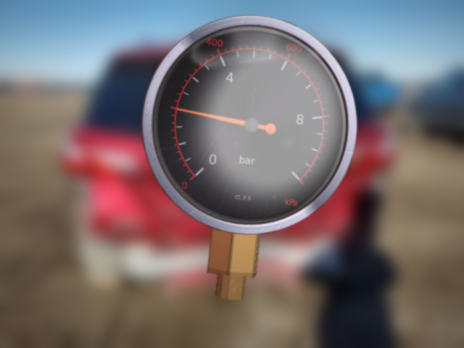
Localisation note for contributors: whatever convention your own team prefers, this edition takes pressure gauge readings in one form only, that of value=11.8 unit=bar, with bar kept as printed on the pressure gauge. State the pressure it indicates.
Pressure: value=2 unit=bar
